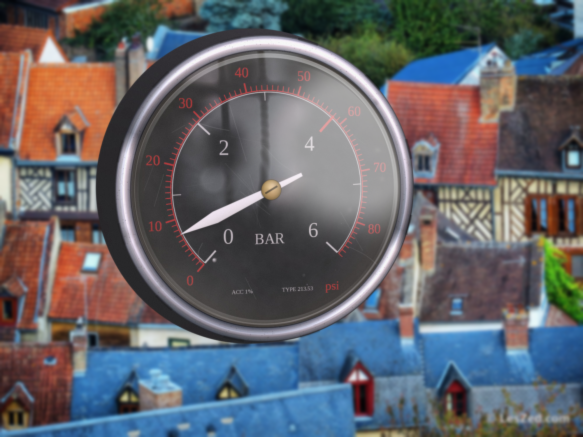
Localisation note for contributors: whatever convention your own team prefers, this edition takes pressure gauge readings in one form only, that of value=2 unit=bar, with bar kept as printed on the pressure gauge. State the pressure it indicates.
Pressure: value=0.5 unit=bar
